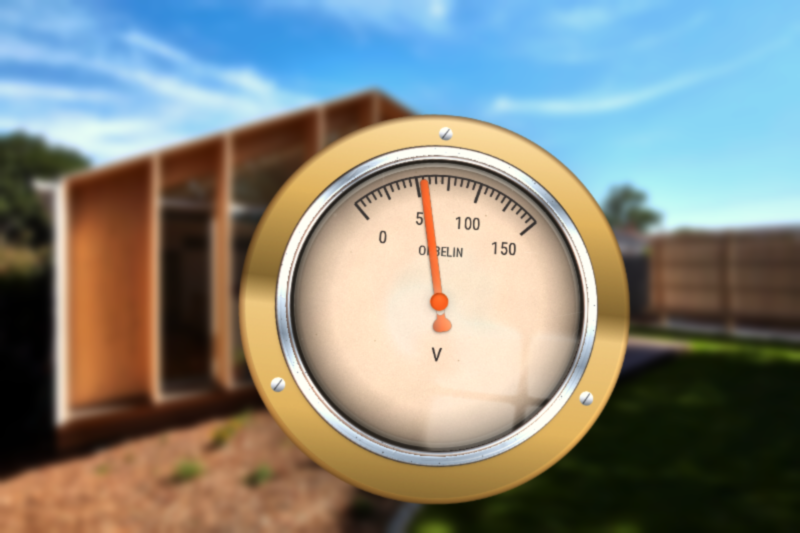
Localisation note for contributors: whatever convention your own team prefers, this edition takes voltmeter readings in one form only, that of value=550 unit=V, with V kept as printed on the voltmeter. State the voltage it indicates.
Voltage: value=55 unit=V
